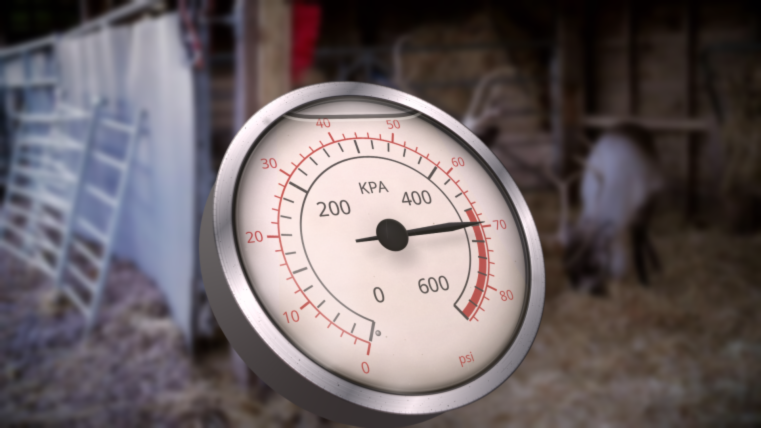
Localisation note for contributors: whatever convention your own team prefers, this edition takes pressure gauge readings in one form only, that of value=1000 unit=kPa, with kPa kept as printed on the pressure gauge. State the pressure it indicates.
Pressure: value=480 unit=kPa
